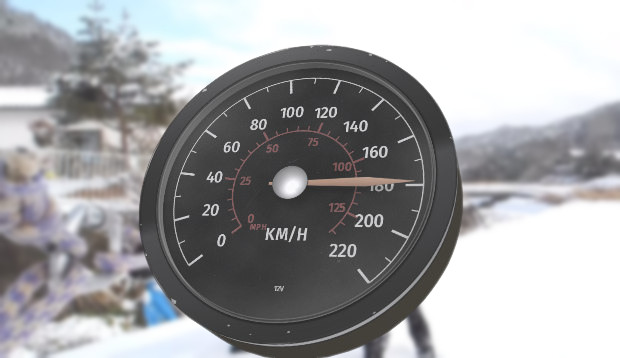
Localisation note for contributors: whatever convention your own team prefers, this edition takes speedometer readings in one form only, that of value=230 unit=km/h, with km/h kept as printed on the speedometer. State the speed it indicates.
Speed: value=180 unit=km/h
